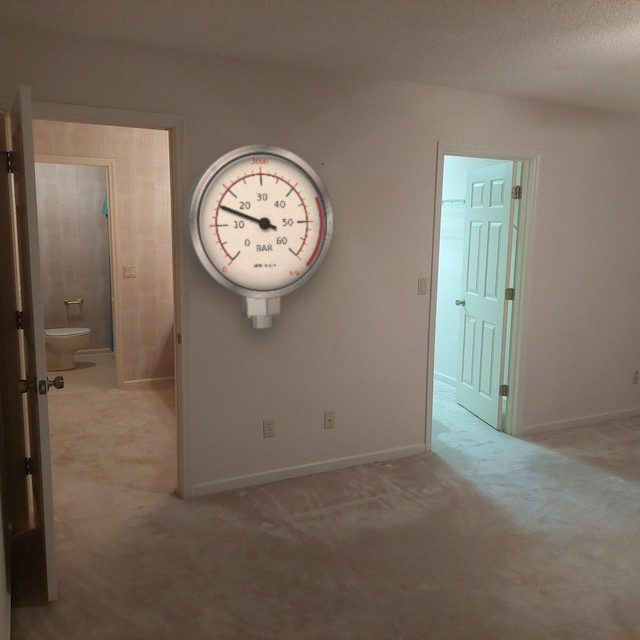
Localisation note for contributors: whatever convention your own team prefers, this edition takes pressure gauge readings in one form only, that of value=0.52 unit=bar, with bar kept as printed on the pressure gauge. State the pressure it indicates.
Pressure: value=15 unit=bar
